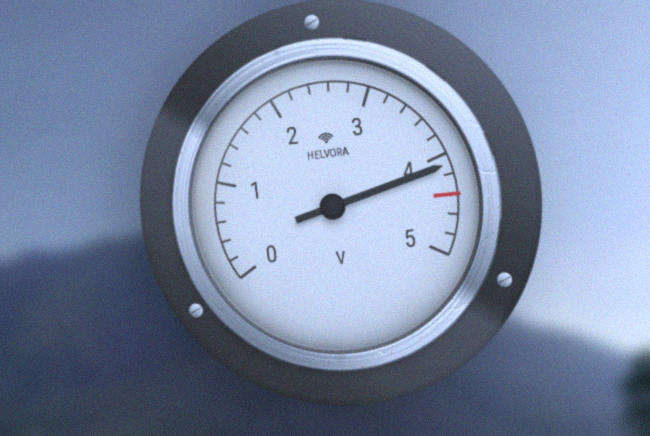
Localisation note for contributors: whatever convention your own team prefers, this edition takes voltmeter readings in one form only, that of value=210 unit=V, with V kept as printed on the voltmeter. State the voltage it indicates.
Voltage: value=4.1 unit=V
